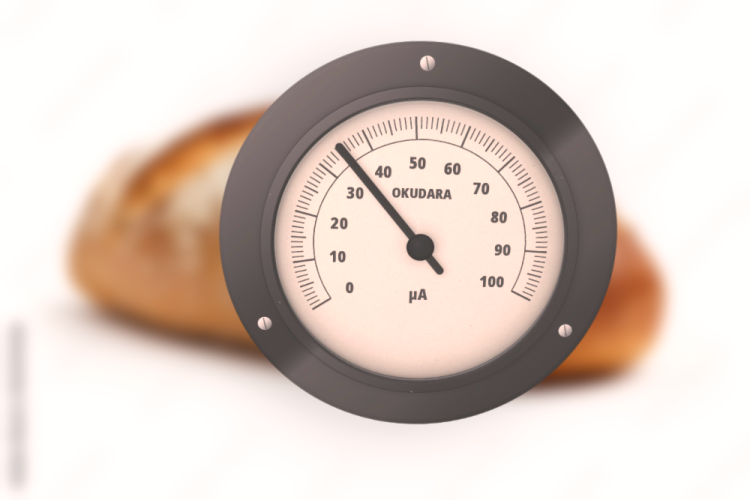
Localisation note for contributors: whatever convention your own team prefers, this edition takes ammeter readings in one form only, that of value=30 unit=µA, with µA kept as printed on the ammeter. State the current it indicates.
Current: value=35 unit=µA
